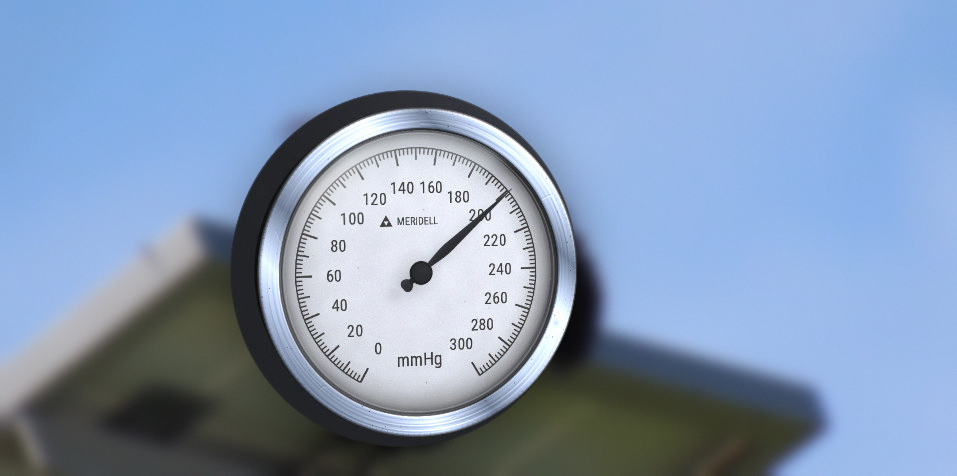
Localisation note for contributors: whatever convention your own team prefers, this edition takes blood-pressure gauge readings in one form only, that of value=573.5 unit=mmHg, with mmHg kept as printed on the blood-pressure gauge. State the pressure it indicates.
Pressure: value=200 unit=mmHg
